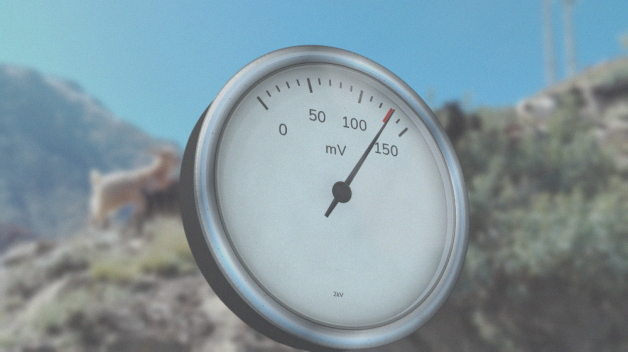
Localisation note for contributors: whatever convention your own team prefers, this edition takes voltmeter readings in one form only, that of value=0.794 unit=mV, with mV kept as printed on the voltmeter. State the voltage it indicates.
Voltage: value=130 unit=mV
